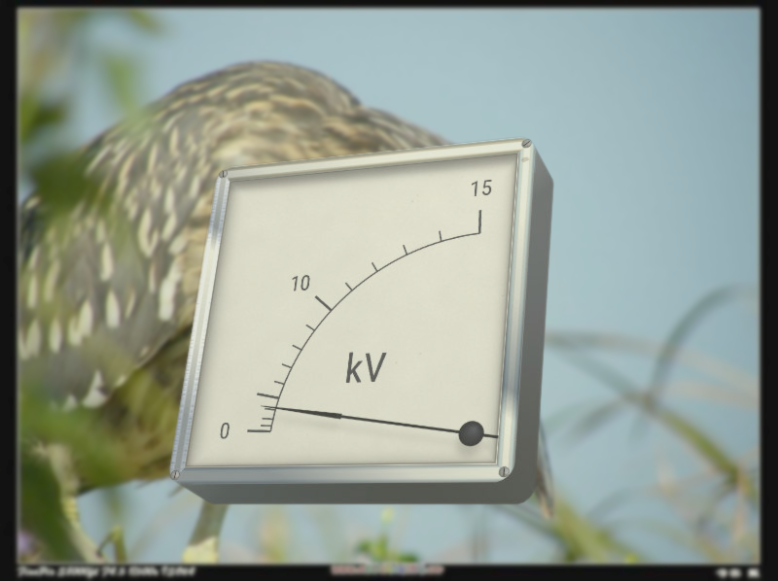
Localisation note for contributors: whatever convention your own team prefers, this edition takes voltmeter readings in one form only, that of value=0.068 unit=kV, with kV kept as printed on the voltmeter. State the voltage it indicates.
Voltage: value=4 unit=kV
